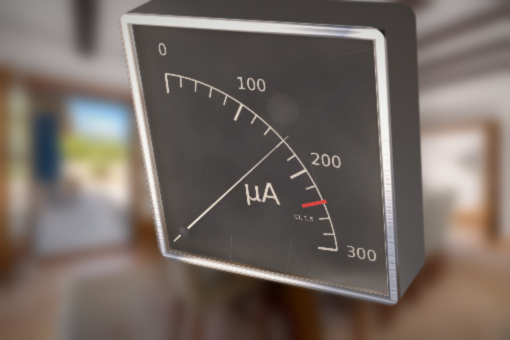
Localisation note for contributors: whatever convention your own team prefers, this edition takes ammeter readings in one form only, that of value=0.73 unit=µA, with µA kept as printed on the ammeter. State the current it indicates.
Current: value=160 unit=µA
